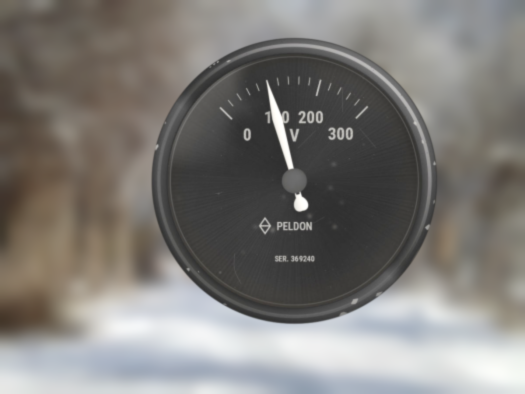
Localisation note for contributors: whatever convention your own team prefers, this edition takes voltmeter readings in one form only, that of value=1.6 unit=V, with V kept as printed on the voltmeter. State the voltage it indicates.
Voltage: value=100 unit=V
